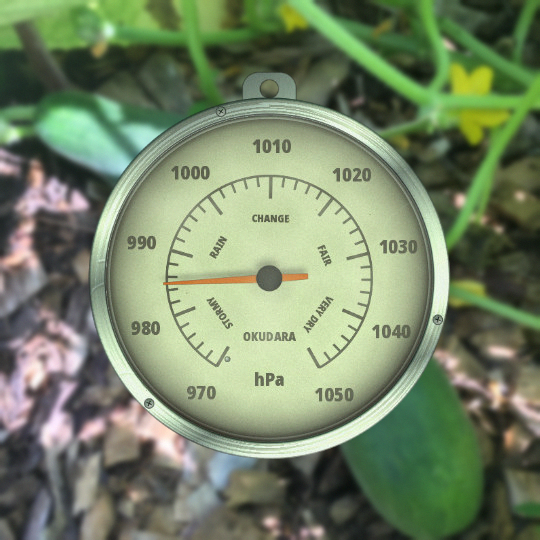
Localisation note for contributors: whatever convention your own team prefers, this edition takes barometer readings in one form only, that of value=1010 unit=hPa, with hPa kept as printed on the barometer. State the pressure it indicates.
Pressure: value=985 unit=hPa
